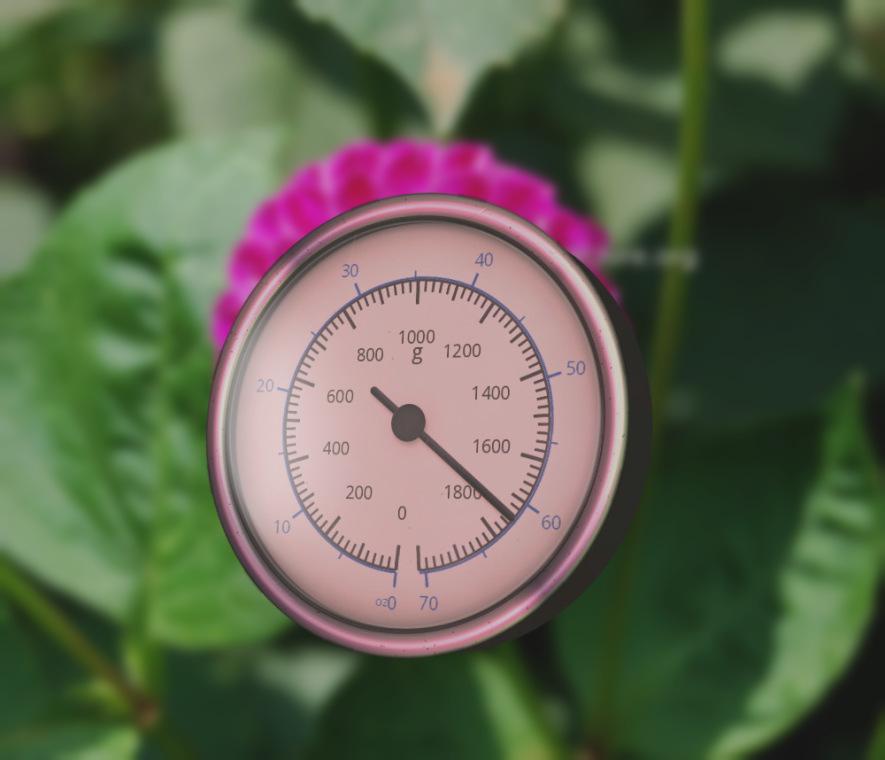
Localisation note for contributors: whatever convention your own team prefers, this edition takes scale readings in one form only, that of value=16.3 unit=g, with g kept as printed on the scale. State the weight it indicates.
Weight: value=1740 unit=g
